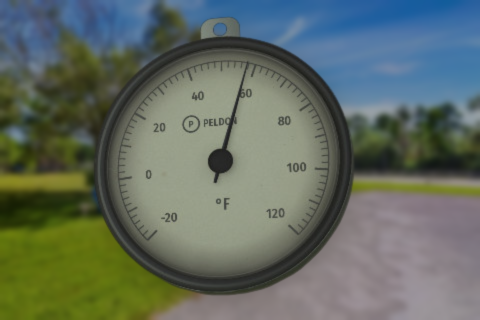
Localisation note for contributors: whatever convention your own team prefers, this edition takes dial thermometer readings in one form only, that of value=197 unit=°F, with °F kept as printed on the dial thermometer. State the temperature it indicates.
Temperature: value=58 unit=°F
